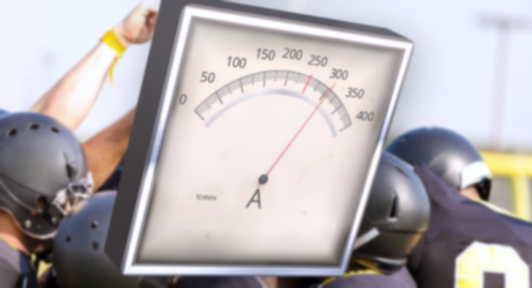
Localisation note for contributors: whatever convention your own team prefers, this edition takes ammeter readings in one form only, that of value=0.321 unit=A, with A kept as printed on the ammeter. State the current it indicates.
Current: value=300 unit=A
